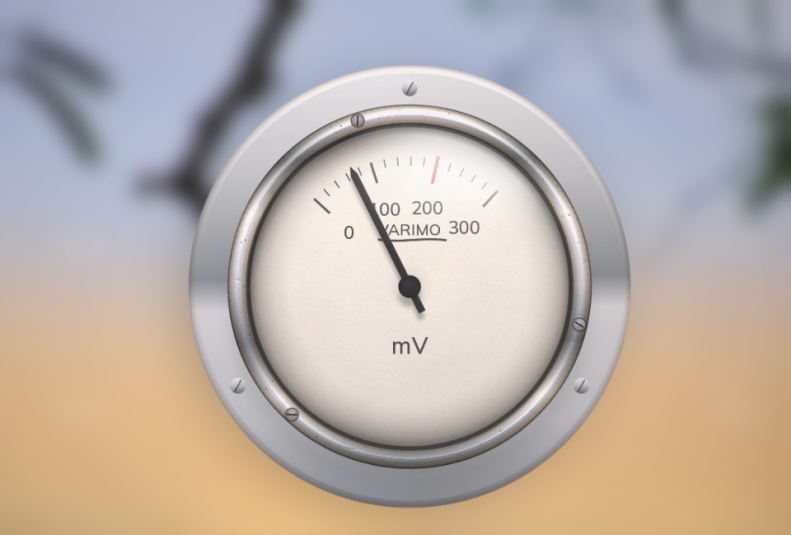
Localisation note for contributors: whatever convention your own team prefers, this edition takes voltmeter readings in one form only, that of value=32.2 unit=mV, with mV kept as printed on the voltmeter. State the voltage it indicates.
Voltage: value=70 unit=mV
